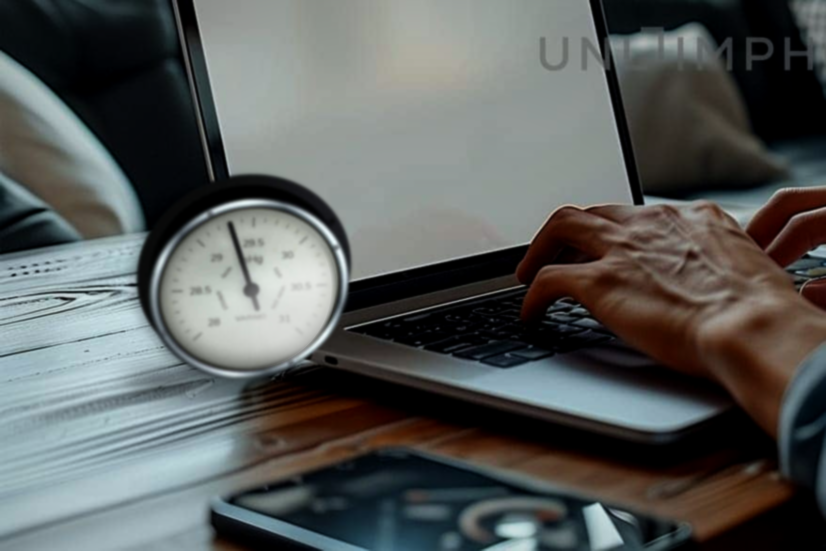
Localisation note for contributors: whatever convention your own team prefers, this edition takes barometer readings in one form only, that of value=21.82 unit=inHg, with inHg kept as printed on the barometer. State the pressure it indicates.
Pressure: value=29.3 unit=inHg
